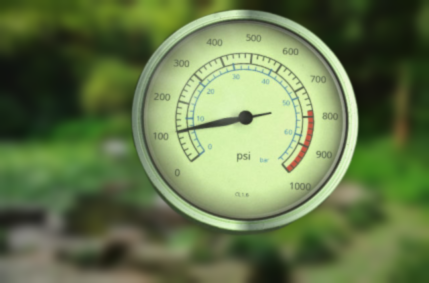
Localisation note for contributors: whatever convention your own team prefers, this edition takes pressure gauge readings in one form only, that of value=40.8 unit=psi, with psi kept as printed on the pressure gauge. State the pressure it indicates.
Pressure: value=100 unit=psi
